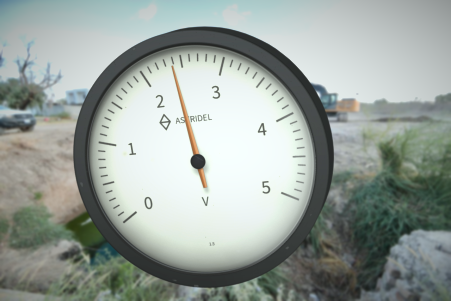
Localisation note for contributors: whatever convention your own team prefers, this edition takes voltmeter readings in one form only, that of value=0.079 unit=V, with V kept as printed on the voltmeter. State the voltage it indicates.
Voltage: value=2.4 unit=V
